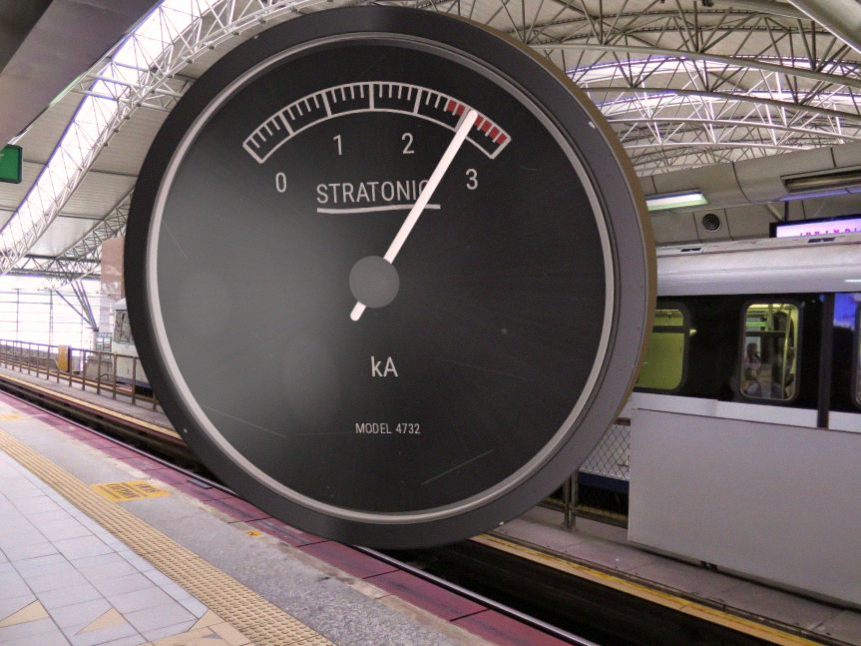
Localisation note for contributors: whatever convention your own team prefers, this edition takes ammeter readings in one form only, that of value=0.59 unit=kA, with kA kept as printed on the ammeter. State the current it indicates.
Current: value=2.6 unit=kA
